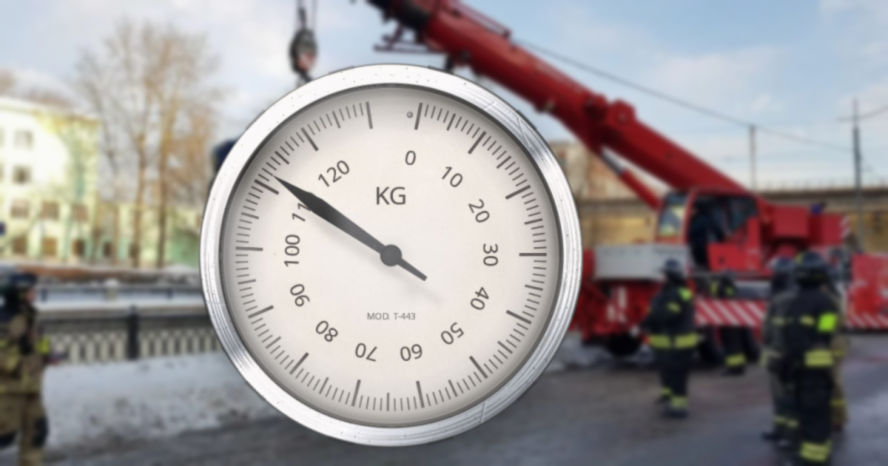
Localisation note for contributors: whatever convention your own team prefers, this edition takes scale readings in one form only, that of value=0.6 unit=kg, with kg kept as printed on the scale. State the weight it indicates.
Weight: value=112 unit=kg
